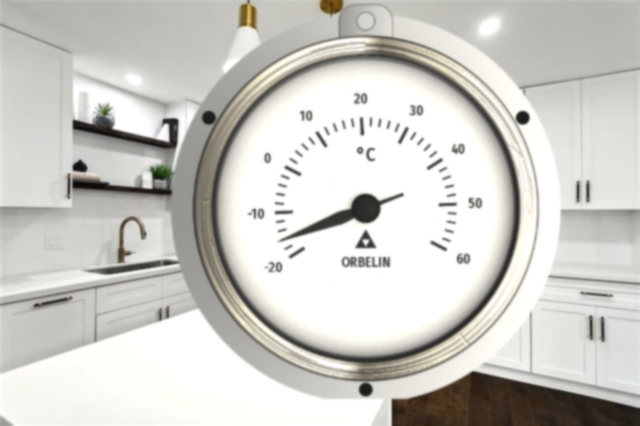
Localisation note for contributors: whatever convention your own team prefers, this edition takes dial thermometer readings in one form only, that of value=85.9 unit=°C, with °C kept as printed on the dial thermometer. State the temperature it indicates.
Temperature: value=-16 unit=°C
